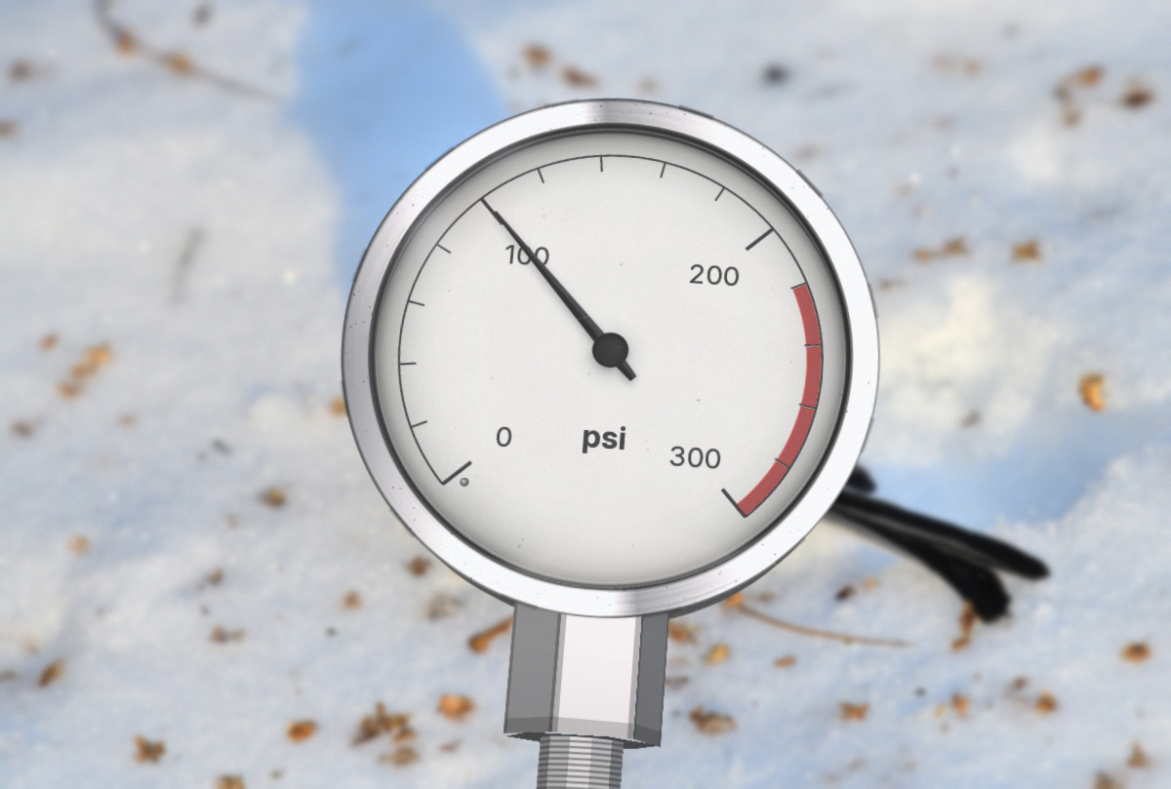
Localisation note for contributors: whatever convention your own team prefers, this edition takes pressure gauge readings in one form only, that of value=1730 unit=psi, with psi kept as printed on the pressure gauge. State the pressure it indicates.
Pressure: value=100 unit=psi
